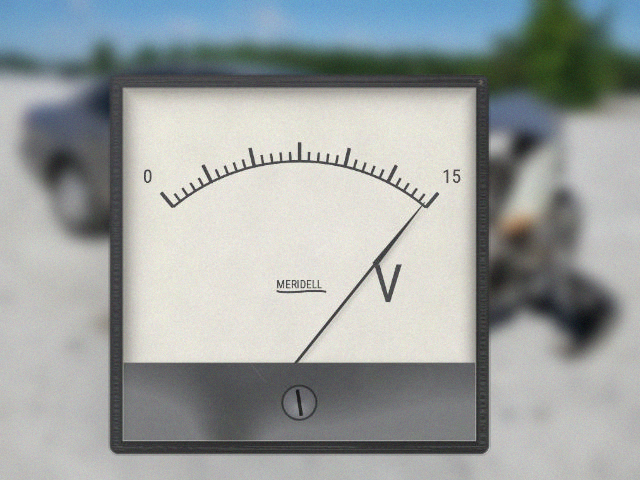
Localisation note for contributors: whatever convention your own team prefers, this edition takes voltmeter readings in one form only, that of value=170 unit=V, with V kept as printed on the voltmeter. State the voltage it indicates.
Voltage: value=14.75 unit=V
